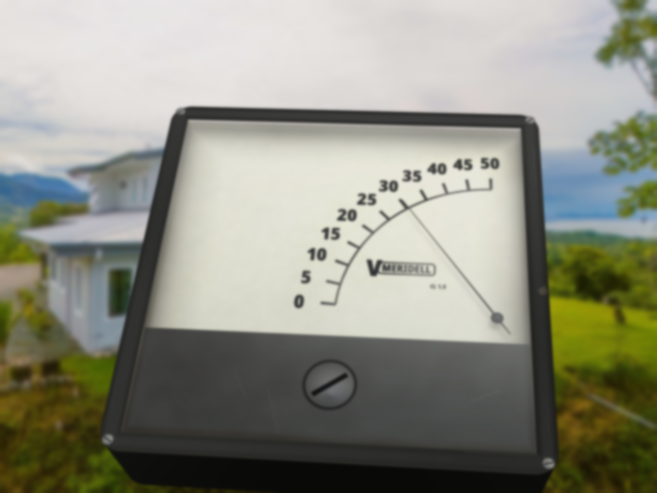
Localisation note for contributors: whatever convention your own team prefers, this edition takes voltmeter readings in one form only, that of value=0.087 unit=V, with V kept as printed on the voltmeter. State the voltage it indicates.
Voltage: value=30 unit=V
